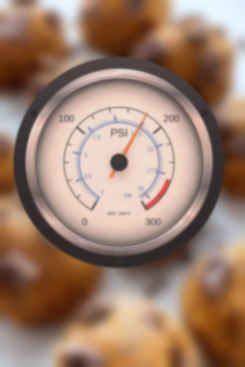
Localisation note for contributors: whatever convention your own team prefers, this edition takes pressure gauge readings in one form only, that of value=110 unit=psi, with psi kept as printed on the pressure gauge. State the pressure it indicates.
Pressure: value=180 unit=psi
